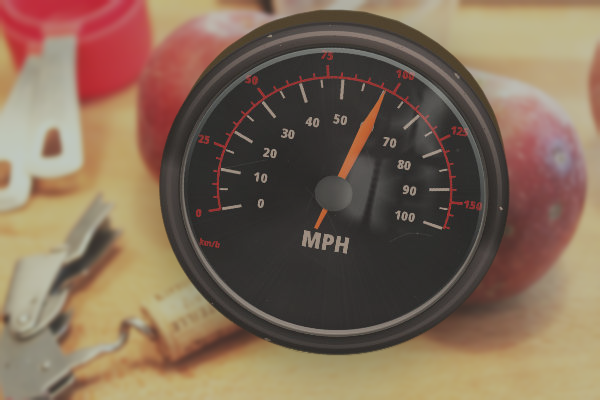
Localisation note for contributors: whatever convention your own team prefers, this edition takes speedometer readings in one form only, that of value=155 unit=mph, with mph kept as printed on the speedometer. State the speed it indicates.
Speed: value=60 unit=mph
